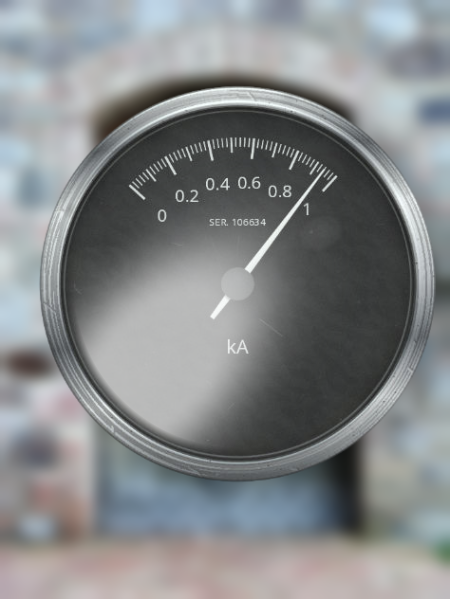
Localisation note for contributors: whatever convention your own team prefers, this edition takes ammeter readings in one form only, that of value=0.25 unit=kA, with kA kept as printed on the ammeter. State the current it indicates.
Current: value=0.94 unit=kA
